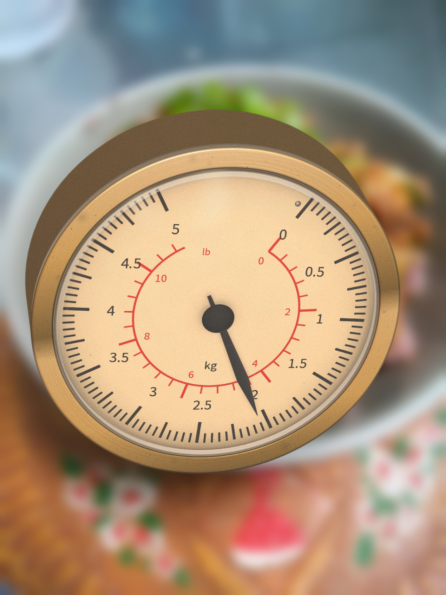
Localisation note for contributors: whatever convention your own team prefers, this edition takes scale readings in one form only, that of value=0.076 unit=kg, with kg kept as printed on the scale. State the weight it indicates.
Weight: value=2.05 unit=kg
